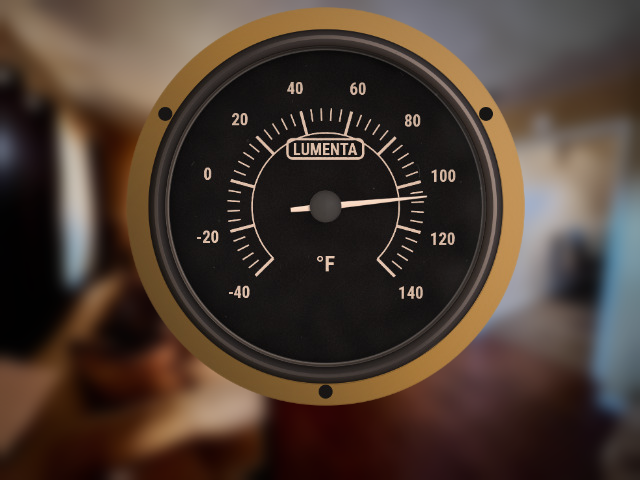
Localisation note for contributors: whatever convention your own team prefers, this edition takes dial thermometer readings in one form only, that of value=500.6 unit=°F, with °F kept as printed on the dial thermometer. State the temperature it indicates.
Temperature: value=106 unit=°F
